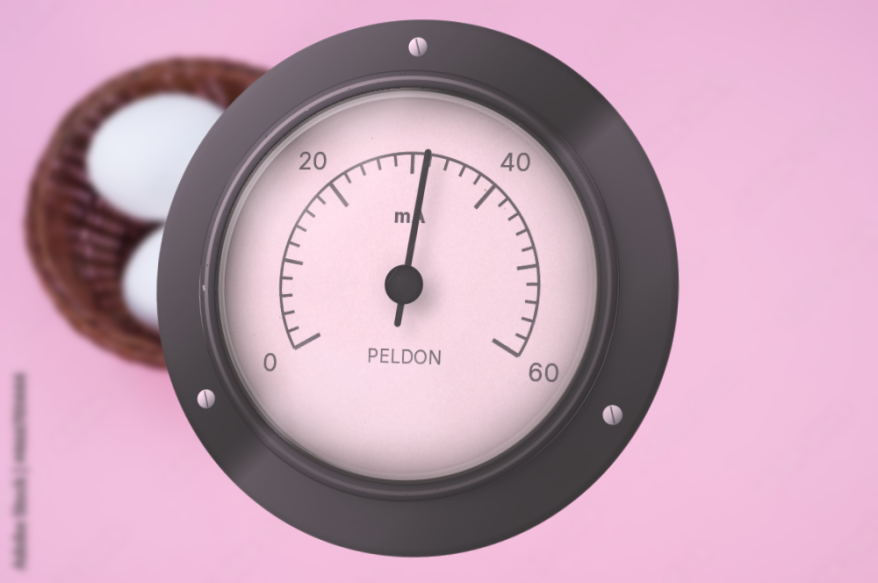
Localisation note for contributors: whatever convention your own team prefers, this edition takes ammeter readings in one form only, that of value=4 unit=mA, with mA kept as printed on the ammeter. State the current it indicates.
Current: value=32 unit=mA
